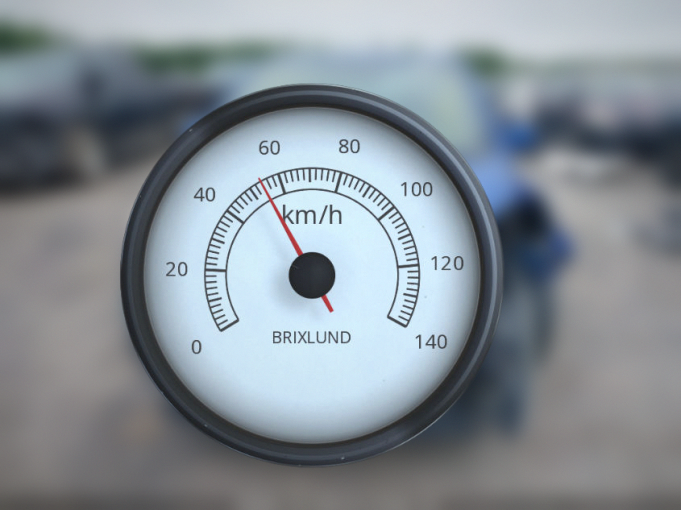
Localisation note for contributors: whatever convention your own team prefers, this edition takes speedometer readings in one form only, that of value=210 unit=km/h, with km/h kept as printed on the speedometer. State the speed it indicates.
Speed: value=54 unit=km/h
